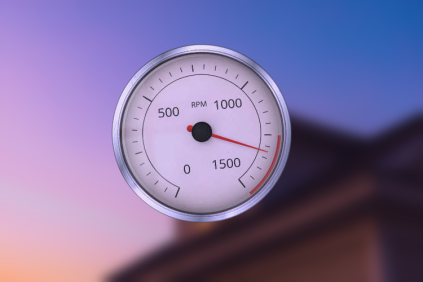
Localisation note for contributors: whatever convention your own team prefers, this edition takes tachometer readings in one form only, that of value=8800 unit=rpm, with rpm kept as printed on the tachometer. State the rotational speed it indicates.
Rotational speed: value=1325 unit=rpm
